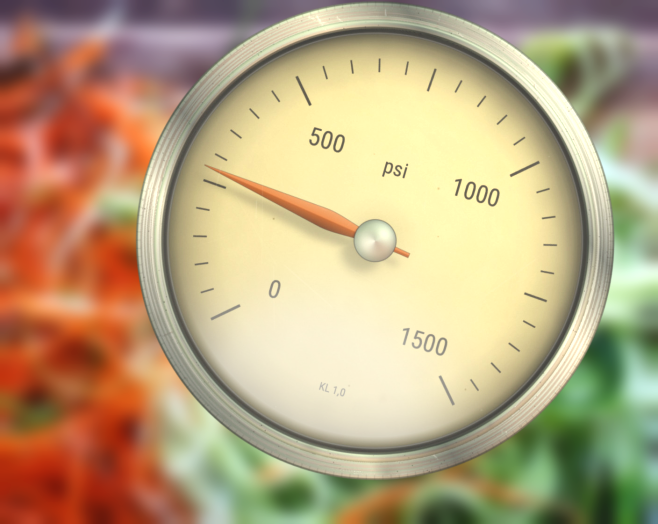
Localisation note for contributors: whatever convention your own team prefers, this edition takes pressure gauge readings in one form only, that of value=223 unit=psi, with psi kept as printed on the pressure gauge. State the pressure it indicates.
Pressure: value=275 unit=psi
